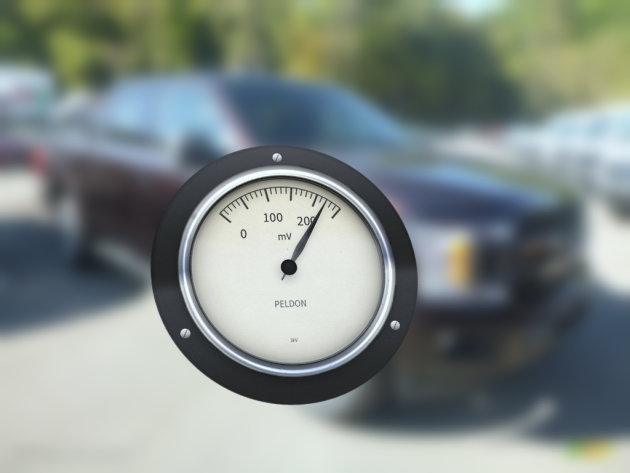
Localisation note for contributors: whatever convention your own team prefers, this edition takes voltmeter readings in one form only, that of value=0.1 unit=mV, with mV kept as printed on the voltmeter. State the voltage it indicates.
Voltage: value=220 unit=mV
